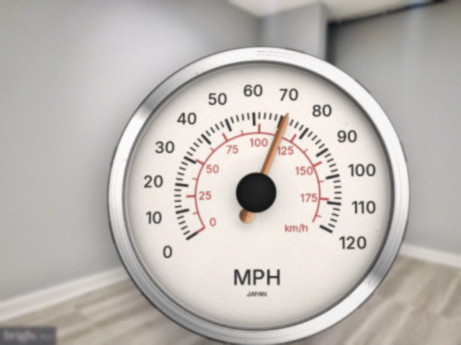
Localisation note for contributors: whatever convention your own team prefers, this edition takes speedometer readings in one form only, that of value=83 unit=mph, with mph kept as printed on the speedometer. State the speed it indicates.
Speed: value=72 unit=mph
